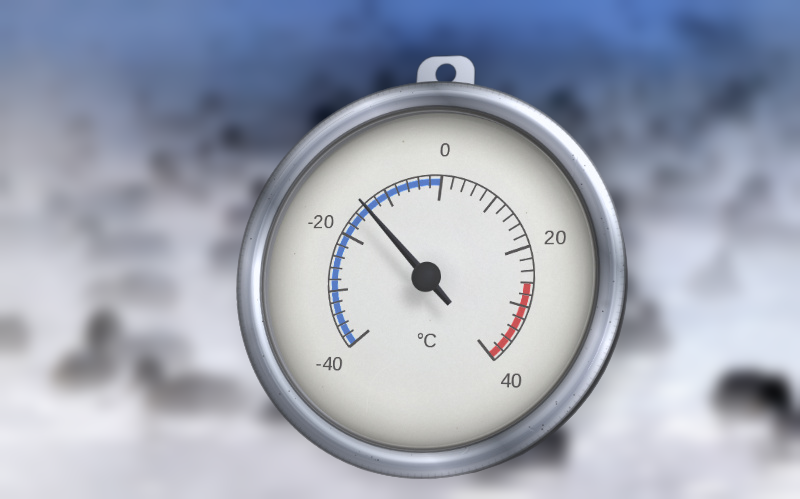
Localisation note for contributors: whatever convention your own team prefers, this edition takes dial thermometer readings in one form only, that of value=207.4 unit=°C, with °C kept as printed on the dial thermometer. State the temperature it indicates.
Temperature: value=-14 unit=°C
